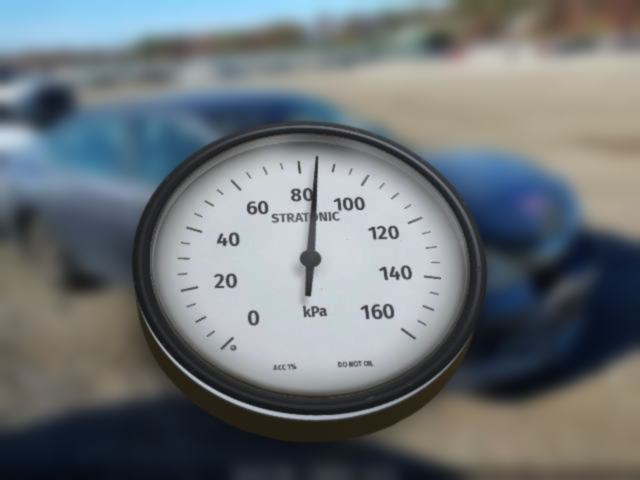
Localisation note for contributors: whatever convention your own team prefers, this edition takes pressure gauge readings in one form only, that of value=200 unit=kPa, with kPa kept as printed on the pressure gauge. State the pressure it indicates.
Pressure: value=85 unit=kPa
